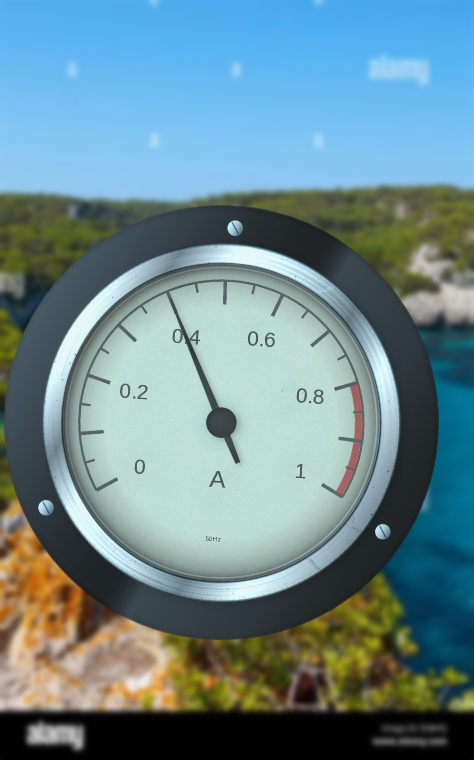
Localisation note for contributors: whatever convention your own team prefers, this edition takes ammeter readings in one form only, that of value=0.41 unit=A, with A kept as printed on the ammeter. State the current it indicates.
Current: value=0.4 unit=A
